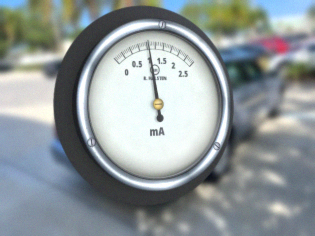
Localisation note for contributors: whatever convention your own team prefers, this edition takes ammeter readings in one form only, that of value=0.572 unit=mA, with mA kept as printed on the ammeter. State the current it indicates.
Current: value=1 unit=mA
